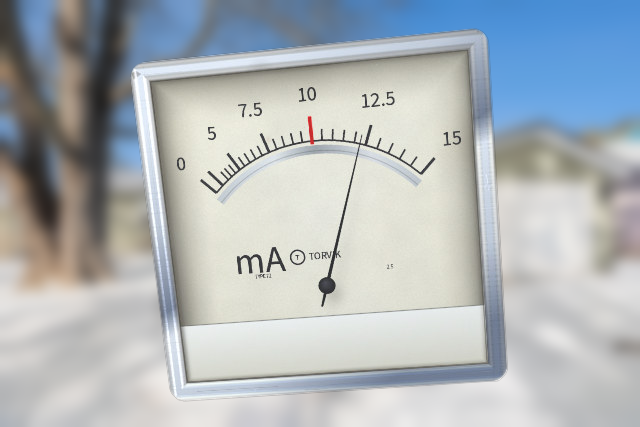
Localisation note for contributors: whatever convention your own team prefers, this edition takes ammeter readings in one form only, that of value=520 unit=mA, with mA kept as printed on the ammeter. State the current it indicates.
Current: value=12.25 unit=mA
